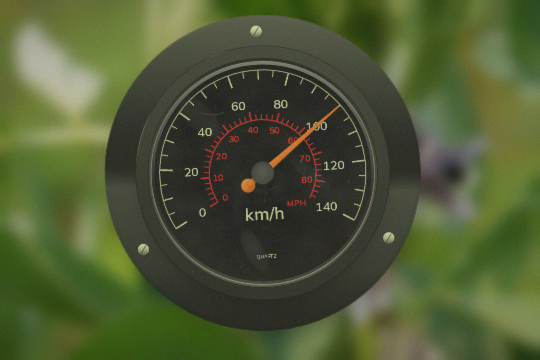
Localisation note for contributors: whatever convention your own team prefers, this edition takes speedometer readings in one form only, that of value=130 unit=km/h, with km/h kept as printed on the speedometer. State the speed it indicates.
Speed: value=100 unit=km/h
